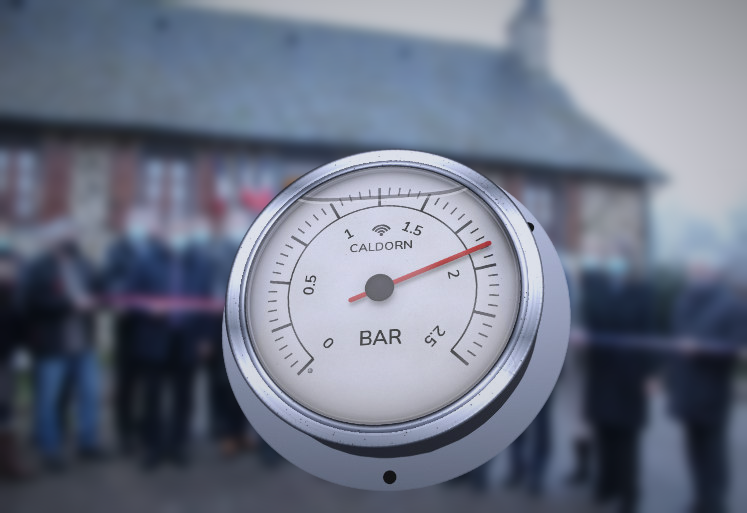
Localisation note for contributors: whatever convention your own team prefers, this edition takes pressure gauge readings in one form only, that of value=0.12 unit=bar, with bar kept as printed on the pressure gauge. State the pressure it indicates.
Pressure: value=1.9 unit=bar
